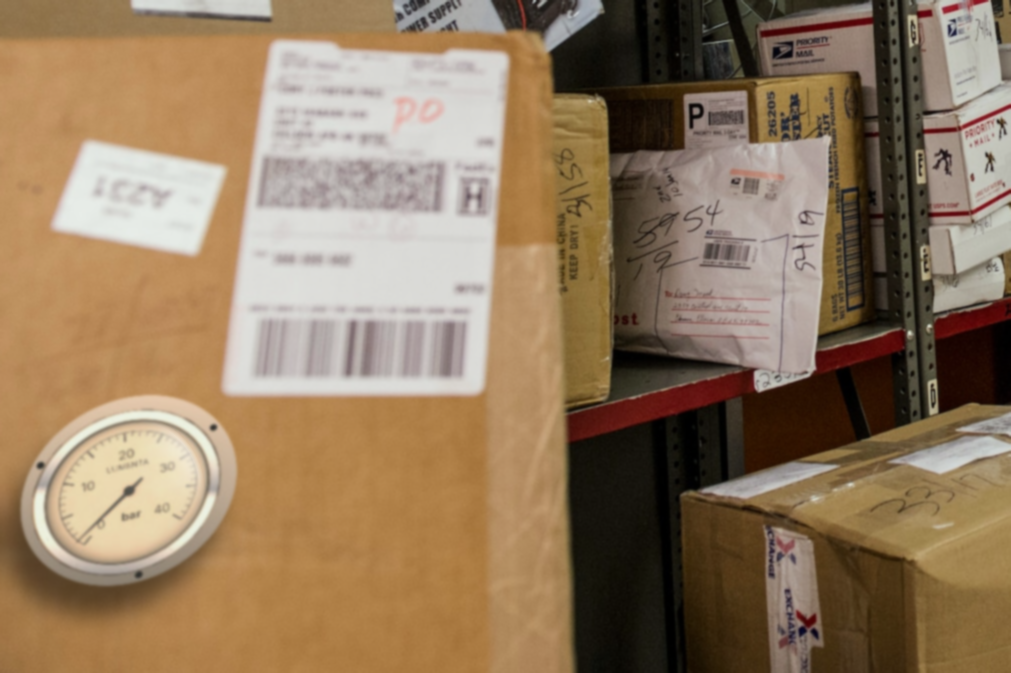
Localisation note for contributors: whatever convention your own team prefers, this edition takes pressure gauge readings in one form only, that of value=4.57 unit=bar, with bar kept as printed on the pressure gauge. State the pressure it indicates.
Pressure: value=1 unit=bar
